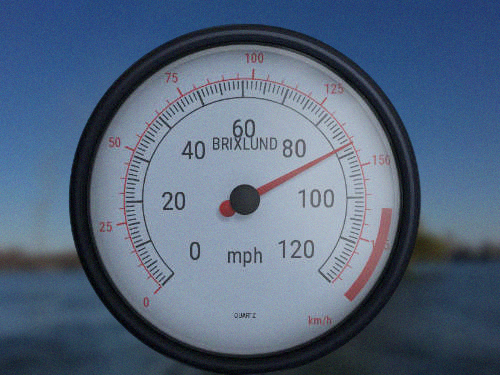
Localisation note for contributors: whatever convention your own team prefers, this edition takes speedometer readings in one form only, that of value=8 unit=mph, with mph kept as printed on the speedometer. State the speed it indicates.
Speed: value=88 unit=mph
